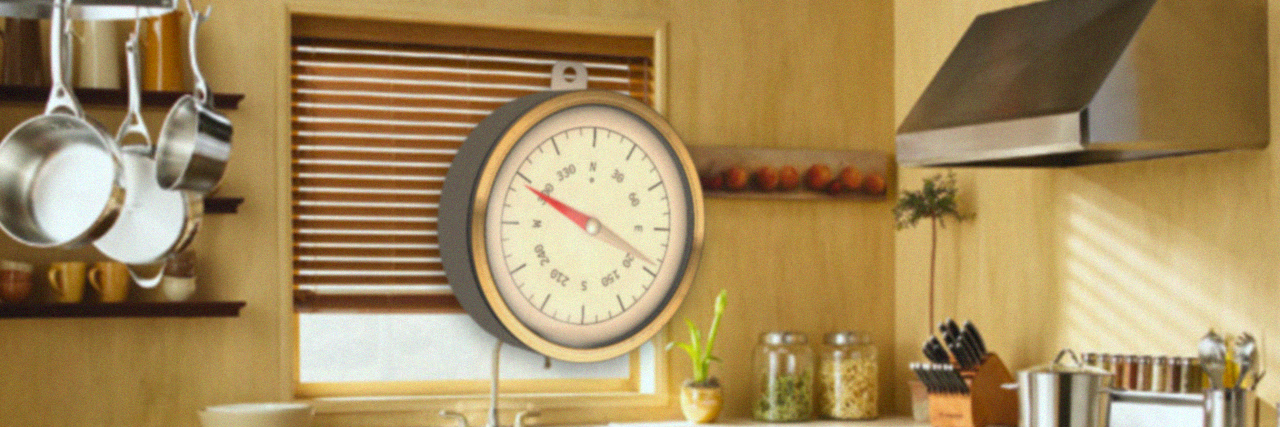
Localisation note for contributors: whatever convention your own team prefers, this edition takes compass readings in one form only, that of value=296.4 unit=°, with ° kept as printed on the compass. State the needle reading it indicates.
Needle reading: value=295 unit=°
